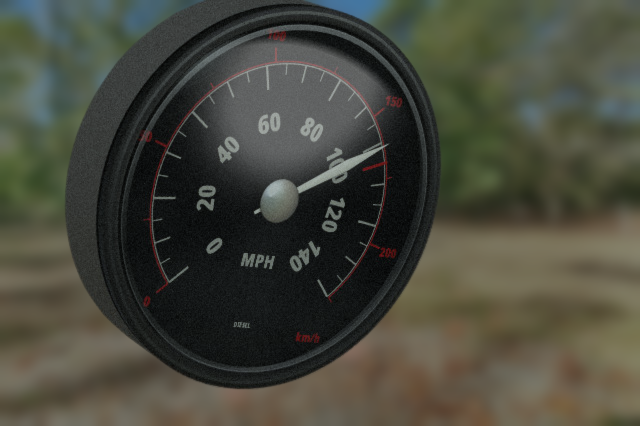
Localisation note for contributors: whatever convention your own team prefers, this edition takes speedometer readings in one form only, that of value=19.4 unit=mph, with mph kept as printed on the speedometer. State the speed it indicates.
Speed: value=100 unit=mph
